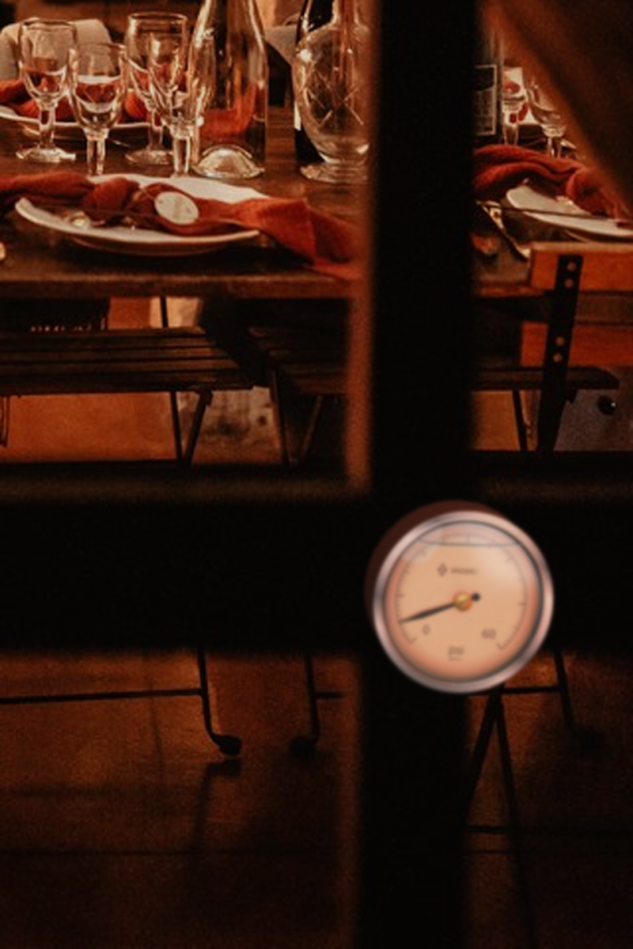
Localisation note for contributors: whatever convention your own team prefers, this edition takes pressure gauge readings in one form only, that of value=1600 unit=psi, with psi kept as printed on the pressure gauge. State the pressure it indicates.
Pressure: value=5 unit=psi
